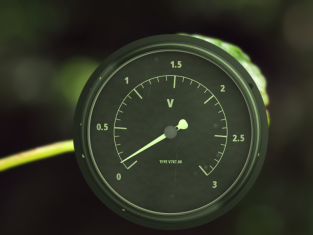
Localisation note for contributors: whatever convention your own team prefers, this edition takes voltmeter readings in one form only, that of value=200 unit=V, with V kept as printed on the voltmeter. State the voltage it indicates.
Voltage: value=0.1 unit=V
